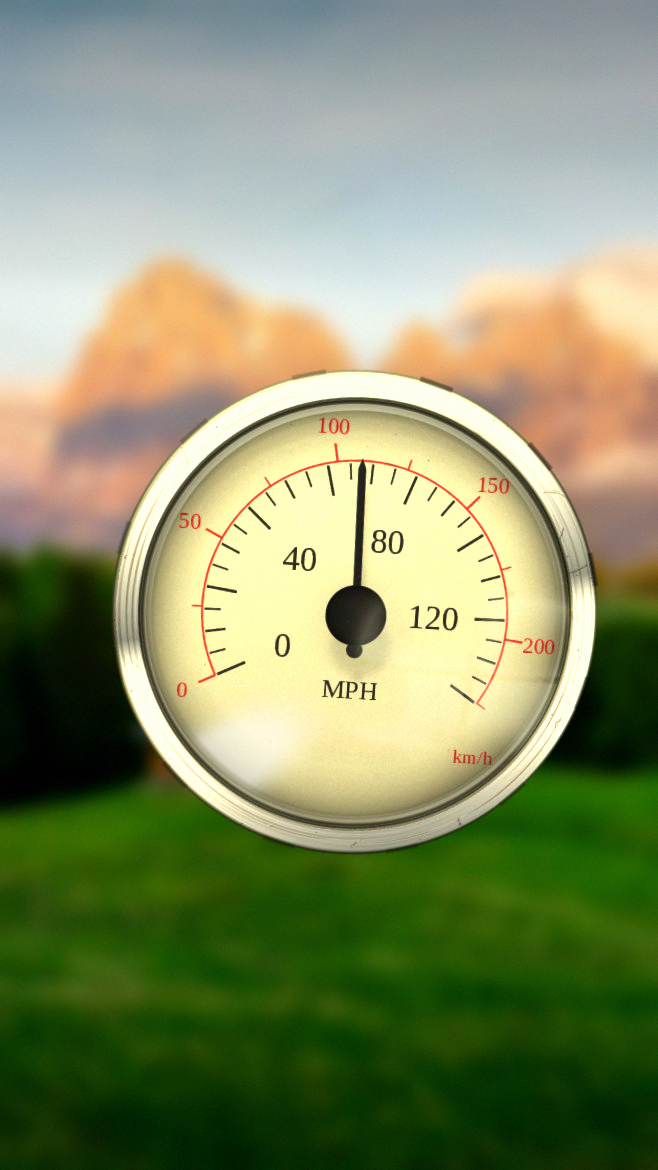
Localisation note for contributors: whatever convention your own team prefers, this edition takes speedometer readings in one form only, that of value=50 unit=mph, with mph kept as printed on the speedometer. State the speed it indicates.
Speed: value=67.5 unit=mph
